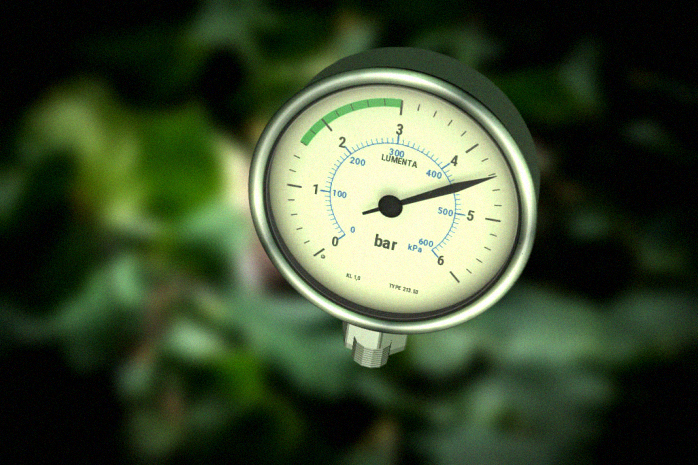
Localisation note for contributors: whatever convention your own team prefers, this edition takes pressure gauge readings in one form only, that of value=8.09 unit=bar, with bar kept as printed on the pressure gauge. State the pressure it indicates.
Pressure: value=4.4 unit=bar
